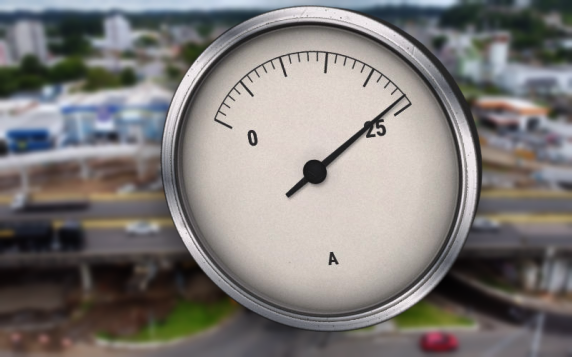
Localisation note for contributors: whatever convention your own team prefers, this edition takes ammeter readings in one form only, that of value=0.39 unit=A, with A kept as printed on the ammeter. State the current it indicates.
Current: value=24 unit=A
